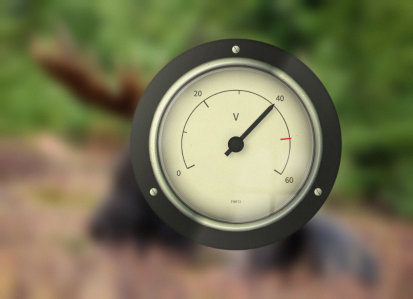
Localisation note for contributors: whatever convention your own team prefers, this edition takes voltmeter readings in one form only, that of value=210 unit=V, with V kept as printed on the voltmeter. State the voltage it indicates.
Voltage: value=40 unit=V
